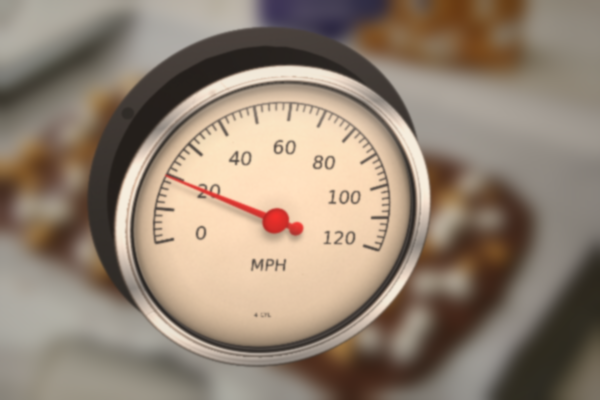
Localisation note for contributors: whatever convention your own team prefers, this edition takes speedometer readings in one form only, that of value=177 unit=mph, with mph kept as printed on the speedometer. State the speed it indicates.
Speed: value=20 unit=mph
